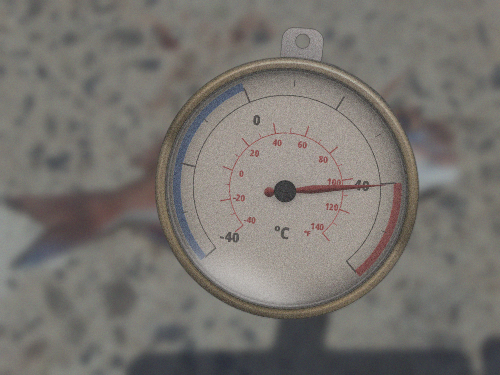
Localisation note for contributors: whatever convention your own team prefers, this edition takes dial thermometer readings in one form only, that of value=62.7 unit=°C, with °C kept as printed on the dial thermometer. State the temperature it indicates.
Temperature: value=40 unit=°C
